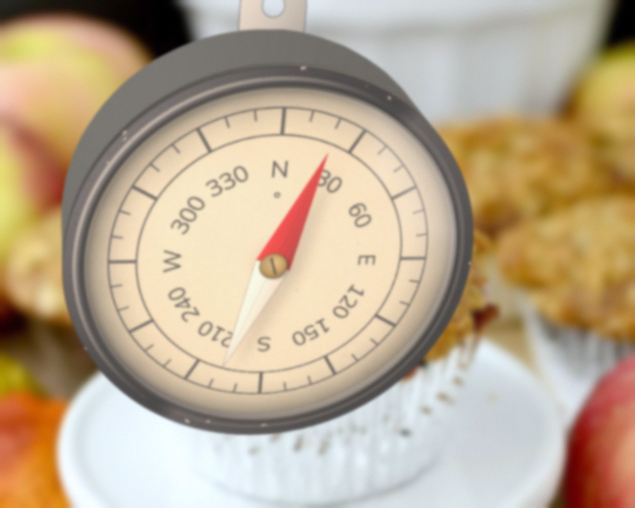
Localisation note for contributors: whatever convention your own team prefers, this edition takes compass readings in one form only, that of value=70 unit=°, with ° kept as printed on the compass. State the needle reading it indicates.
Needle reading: value=20 unit=°
